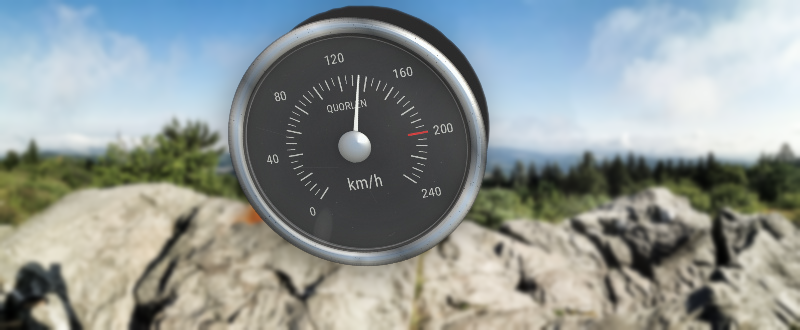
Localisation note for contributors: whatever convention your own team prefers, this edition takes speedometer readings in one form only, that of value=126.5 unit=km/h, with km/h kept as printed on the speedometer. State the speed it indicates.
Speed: value=135 unit=km/h
